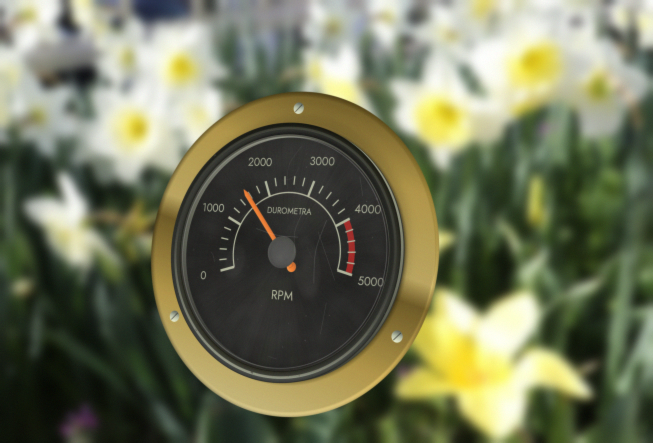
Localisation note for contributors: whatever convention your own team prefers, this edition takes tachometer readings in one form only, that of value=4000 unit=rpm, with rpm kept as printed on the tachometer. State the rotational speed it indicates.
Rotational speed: value=1600 unit=rpm
